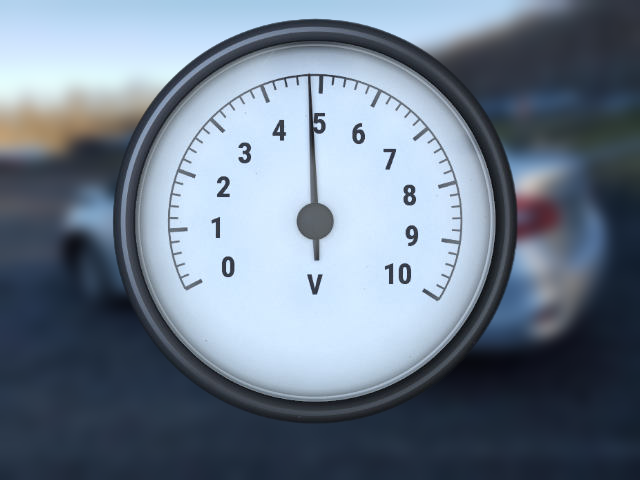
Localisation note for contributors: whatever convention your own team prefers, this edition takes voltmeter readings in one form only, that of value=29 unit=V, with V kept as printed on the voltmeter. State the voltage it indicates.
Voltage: value=4.8 unit=V
